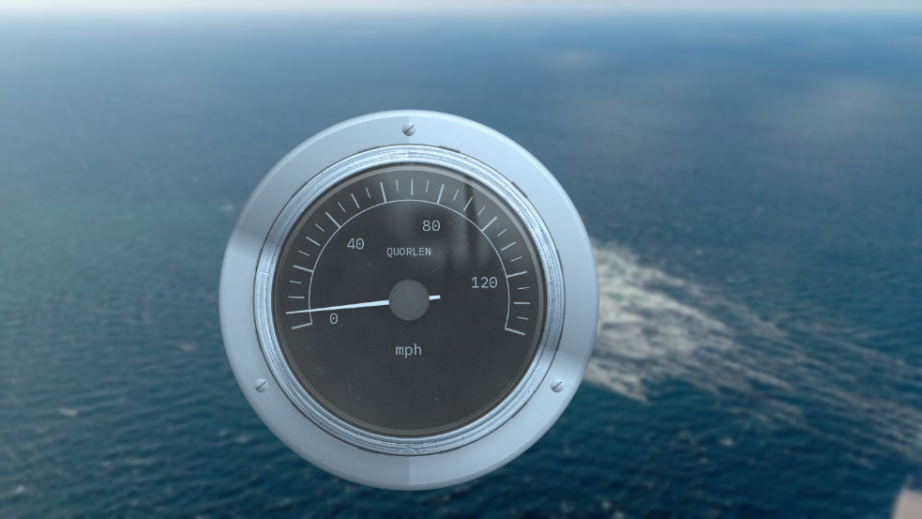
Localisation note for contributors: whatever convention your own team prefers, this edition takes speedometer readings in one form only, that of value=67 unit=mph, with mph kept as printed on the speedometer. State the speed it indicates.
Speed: value=5 unit=mph
